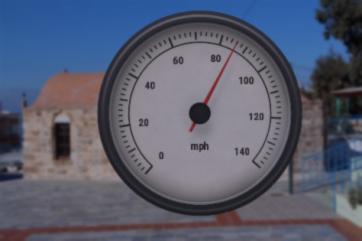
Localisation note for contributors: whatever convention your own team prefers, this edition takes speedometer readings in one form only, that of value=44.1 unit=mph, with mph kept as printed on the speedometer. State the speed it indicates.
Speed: value=86 unit=mph
